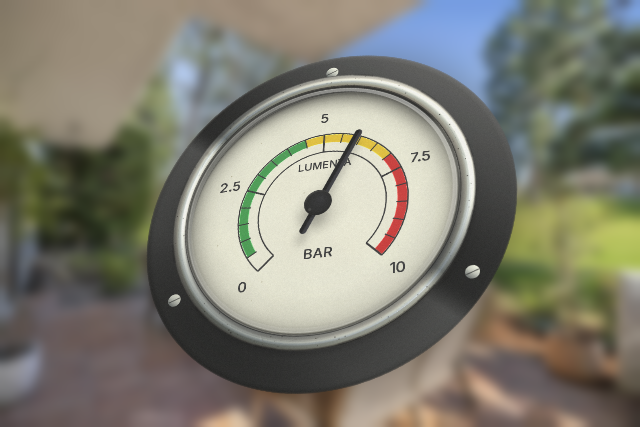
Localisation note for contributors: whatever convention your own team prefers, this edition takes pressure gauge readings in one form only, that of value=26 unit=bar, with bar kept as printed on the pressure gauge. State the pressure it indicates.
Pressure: value=6 unit=bar
